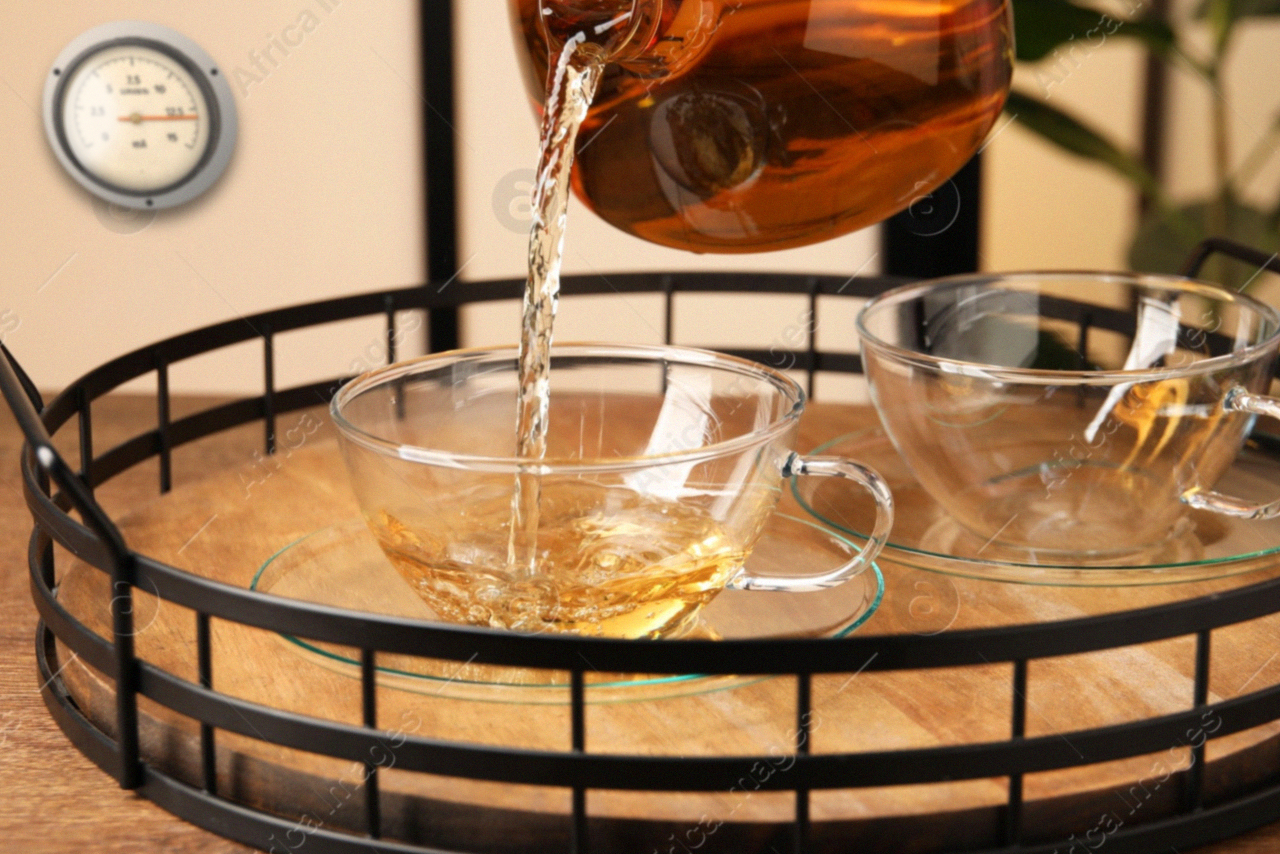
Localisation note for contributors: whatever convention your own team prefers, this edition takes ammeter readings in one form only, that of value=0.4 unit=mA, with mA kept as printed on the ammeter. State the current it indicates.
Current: value=13 unit=mA
